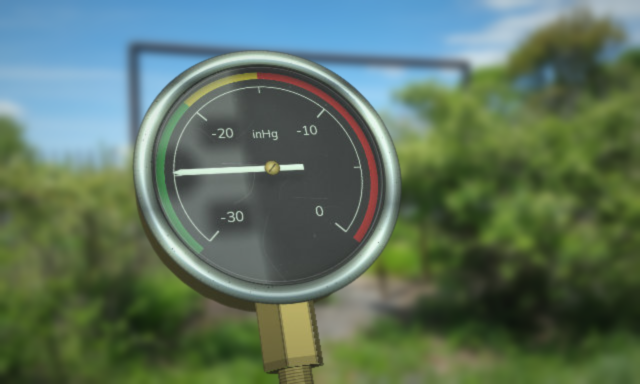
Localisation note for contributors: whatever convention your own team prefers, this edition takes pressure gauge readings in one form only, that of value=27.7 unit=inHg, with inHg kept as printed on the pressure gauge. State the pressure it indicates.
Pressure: value=-25 unit=inHg
